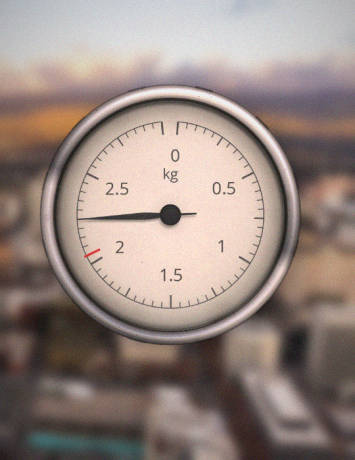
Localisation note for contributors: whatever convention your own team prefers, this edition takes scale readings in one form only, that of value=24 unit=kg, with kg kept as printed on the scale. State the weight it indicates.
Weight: value=2.25 unit=kg
